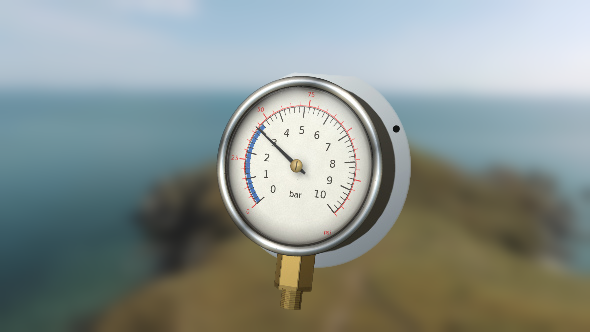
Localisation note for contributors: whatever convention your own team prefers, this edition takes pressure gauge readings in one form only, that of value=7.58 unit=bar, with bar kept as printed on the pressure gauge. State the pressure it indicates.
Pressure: value=3 unit=bar
